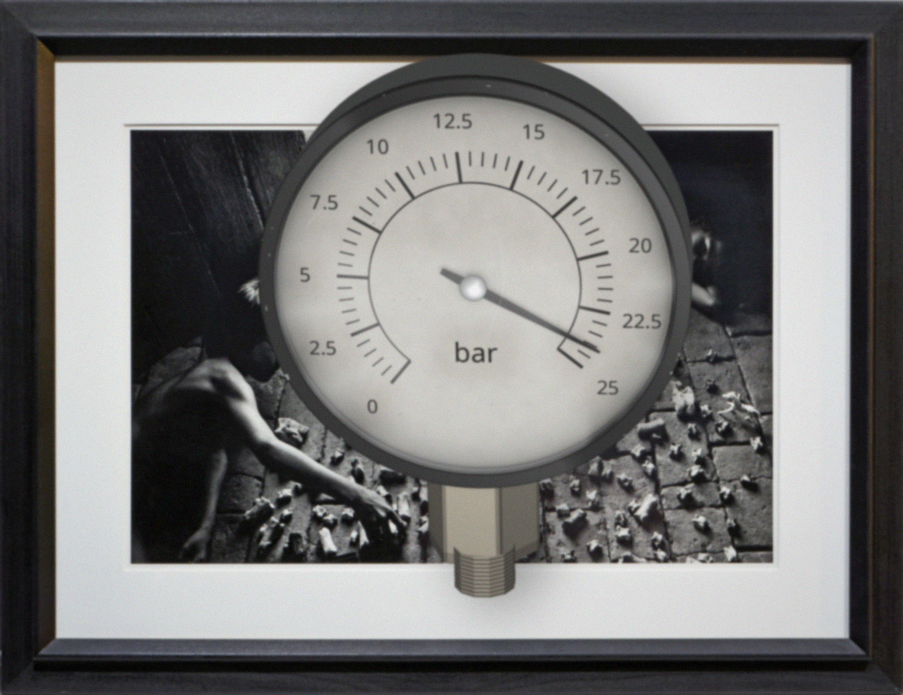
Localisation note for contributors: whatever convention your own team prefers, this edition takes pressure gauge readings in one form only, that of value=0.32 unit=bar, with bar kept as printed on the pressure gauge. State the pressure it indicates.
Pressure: value=24 unit=bar
